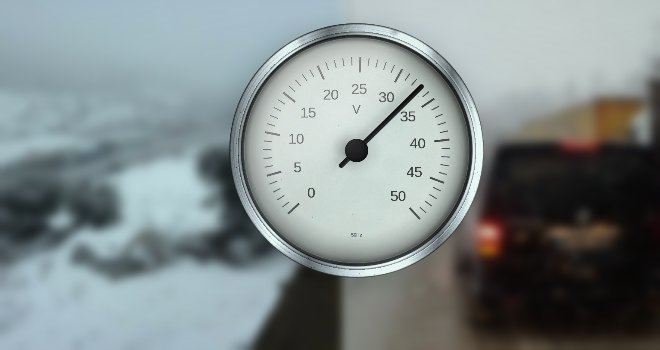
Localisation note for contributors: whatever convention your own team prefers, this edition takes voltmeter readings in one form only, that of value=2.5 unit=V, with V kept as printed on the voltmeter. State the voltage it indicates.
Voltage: value=33 unit=V
